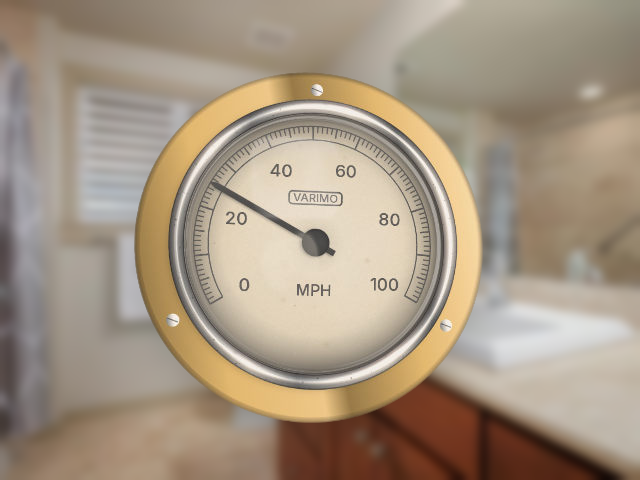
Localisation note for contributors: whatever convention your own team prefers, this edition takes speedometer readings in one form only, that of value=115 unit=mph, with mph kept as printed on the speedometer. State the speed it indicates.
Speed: value=25 unit=mph
